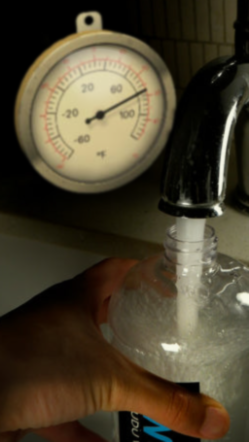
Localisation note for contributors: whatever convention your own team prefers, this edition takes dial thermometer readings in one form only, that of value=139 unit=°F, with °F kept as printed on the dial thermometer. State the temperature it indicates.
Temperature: value=80 unit=°F
